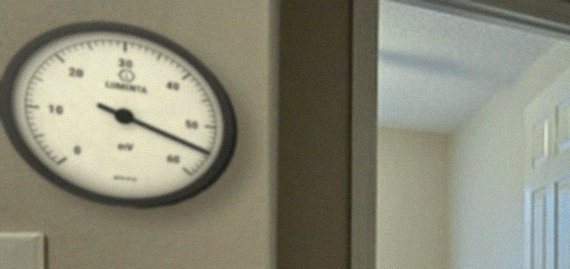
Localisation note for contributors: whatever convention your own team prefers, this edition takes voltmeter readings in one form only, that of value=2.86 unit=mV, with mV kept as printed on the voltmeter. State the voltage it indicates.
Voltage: value=55 unit=mV
